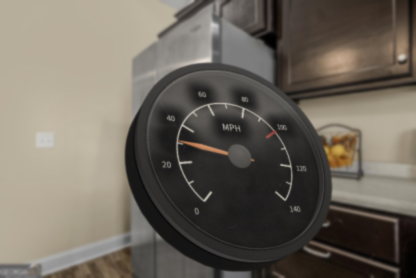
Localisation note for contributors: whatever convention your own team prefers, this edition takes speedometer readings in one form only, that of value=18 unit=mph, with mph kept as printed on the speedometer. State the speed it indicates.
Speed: value=30 unit=mph
